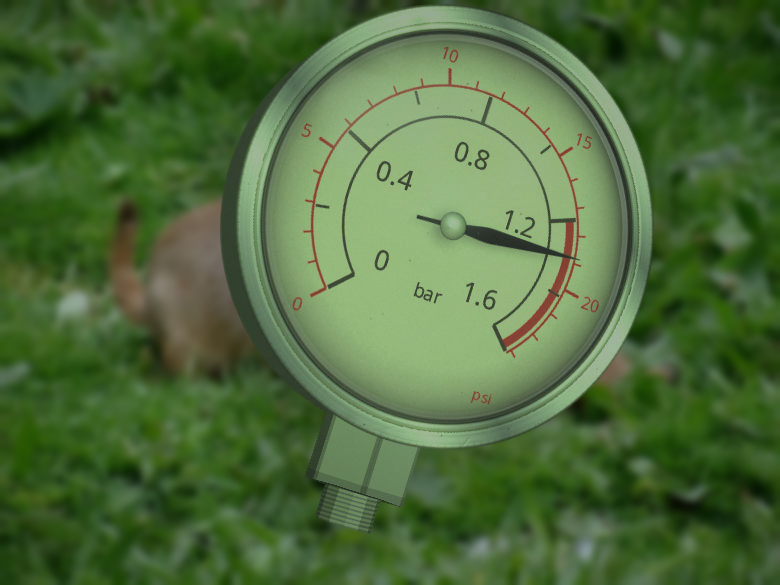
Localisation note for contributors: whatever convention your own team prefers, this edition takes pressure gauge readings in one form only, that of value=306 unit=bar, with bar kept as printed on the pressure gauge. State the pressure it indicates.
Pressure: value=1.3 unit=bar
